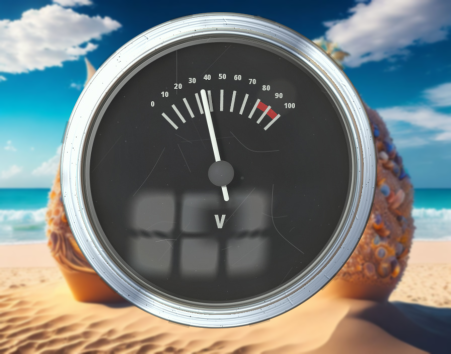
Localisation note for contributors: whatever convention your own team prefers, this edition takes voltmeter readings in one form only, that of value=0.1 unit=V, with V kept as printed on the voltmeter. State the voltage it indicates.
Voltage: value=35 unit=V
